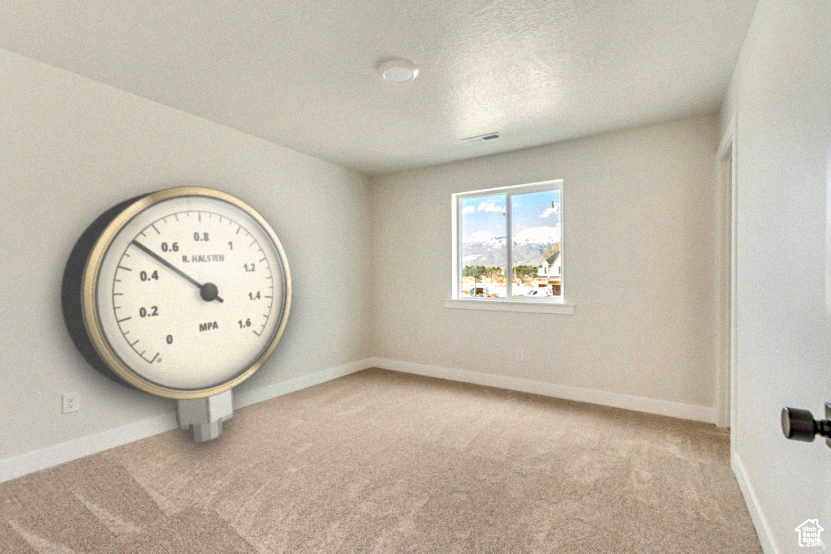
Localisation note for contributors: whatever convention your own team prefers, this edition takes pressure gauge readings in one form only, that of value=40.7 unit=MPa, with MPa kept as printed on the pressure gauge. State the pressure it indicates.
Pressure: value=0.5 unit=MPa
